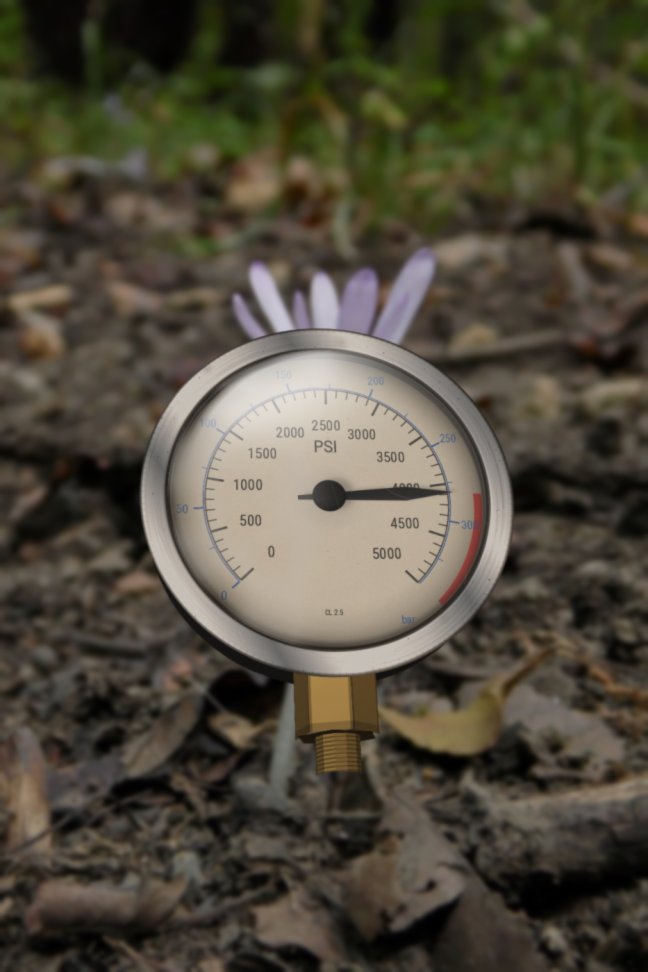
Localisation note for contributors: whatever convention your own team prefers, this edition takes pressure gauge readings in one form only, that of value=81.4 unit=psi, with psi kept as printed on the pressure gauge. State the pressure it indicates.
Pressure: value=4100 unit=psi
